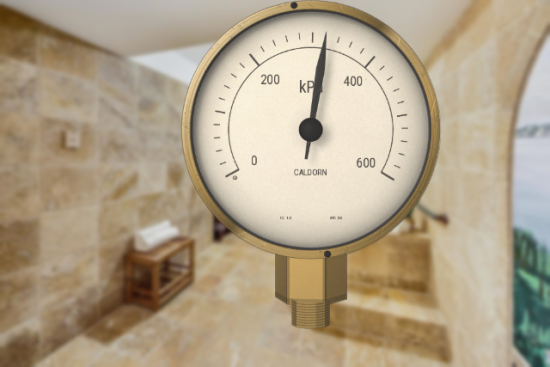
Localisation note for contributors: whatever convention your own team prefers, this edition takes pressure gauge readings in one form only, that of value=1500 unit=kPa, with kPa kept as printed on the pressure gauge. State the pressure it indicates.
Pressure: value=320 unit=kPa
